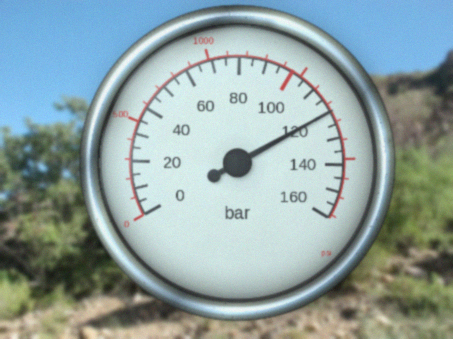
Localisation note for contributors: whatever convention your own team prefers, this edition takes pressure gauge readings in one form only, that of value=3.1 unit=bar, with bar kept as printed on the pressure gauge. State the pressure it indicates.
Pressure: value=120 unit=bar
